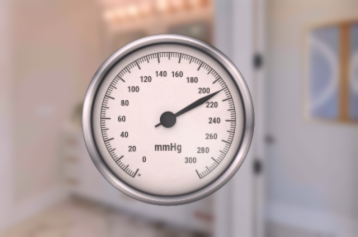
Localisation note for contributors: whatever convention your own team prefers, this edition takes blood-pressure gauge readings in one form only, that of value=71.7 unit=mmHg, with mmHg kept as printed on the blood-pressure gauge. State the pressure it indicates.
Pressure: value=210 unit=mmHg
